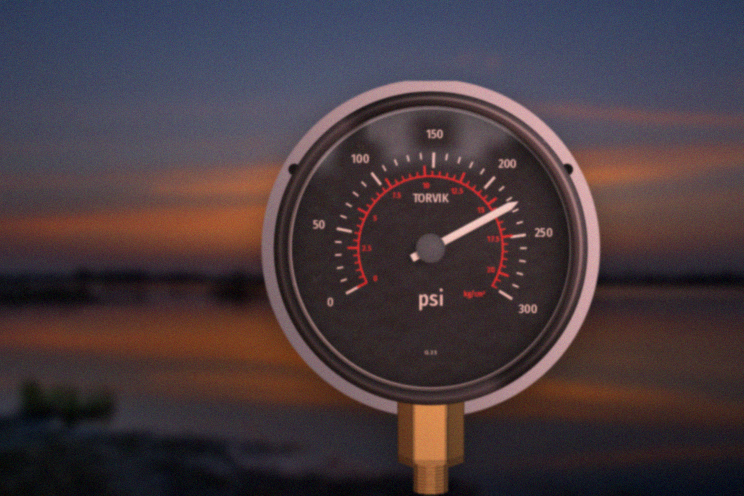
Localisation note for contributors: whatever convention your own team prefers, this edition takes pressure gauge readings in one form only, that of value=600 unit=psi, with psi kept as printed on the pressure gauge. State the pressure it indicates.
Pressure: value=225 unit=psi
